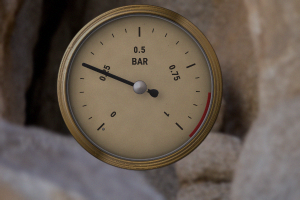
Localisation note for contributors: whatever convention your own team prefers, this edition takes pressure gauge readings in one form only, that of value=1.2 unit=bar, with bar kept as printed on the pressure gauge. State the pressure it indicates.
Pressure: value=0.25 unit=bar
